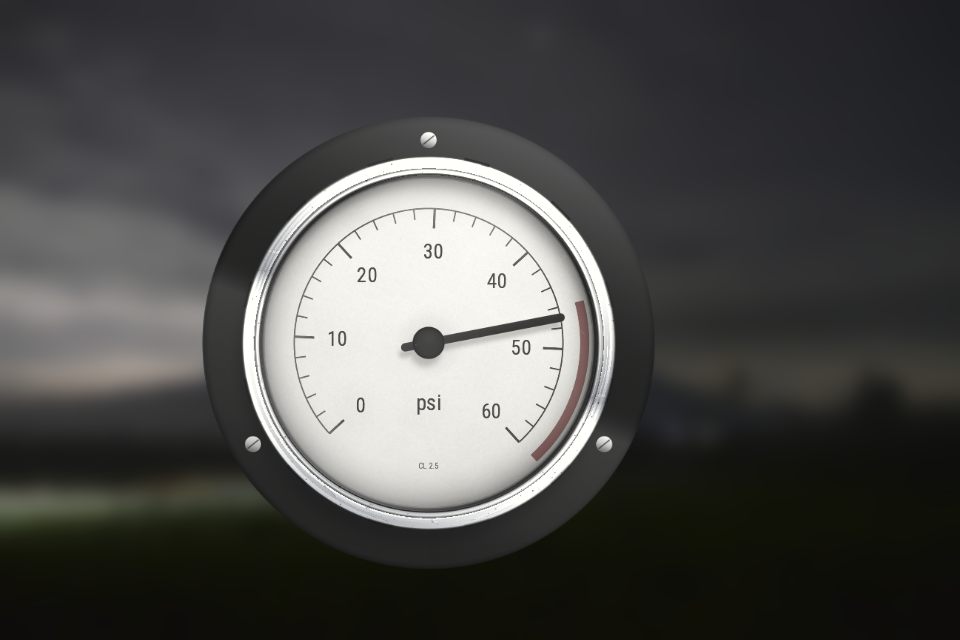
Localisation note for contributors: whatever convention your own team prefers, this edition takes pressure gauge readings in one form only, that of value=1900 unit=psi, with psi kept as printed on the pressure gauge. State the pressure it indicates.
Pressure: value=47 unit=psi
